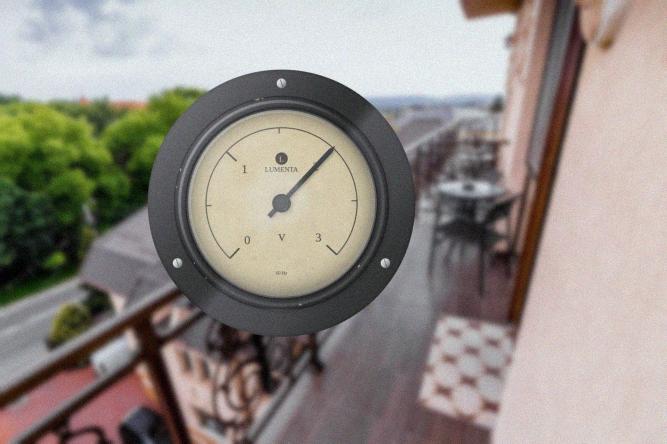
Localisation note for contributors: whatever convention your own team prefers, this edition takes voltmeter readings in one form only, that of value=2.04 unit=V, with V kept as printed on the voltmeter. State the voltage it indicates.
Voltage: value=2 unit=V
